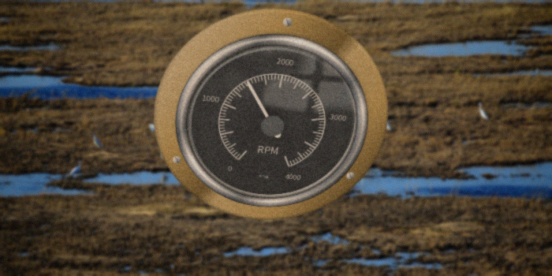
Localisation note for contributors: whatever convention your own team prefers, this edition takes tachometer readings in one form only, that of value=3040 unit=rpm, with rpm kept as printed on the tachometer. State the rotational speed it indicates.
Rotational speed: value=1500 unit=rpm
